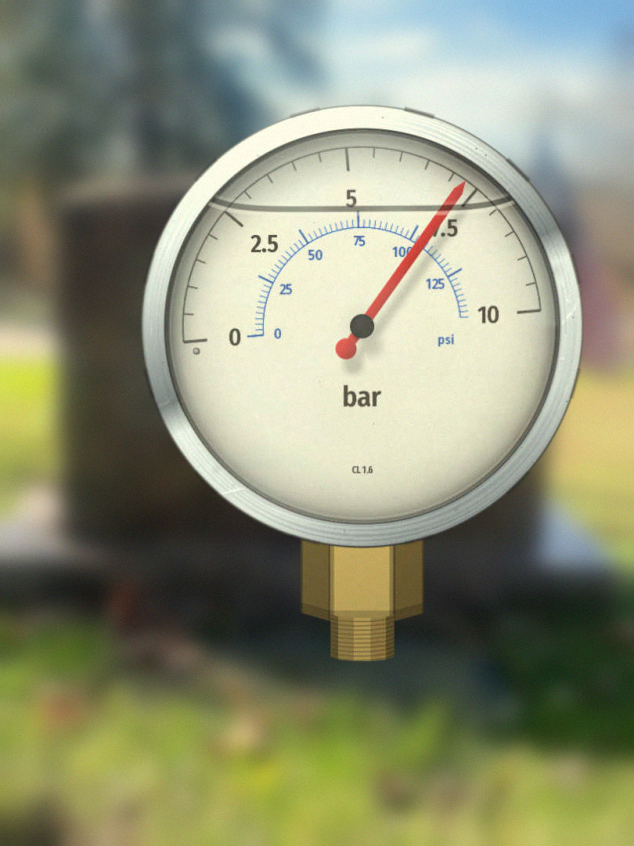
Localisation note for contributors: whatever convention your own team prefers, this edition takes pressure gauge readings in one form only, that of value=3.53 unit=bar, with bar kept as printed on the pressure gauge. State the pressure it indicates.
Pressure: value=7.25 unit=bar
